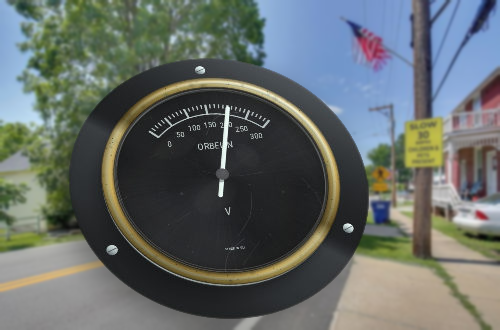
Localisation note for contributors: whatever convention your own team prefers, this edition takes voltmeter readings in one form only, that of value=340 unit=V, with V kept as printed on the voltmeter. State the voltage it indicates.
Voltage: value=200 unit=V
